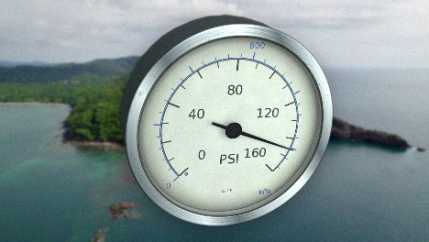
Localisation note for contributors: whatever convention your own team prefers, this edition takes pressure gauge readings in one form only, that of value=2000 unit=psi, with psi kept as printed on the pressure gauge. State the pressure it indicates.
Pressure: value=145 unit=psi
